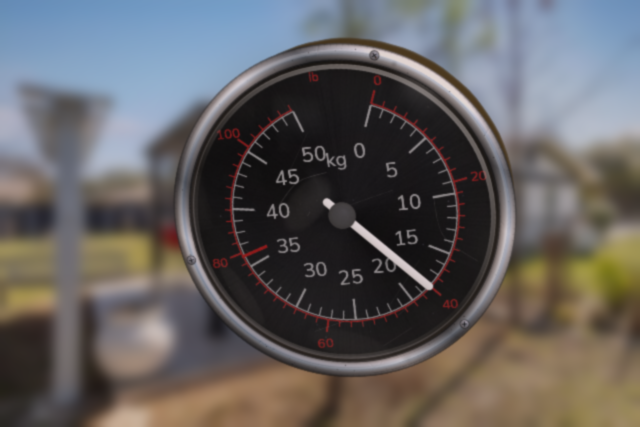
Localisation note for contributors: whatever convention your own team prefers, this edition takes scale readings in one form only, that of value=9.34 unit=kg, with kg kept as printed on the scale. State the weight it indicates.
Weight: value=18 unit=kg
